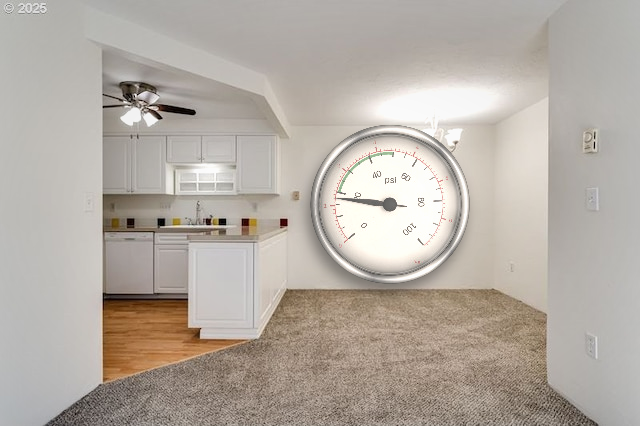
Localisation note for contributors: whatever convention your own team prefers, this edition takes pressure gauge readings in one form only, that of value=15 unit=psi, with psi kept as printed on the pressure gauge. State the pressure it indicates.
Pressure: value=17.5 unit=psi
